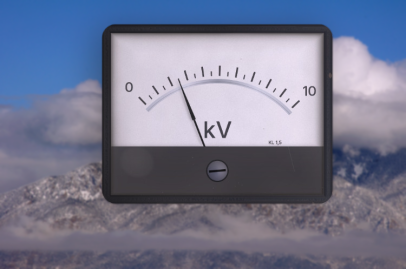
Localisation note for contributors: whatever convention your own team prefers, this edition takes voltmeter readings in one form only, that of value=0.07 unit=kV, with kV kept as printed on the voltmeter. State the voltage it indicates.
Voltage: value=2.5 unit=kV
